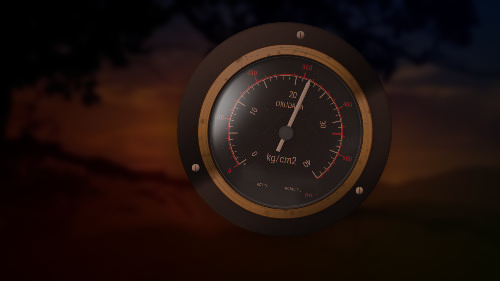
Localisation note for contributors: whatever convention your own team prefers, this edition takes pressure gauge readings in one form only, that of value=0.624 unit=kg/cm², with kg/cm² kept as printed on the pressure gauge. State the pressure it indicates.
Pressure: value=22 unit=kg/cm²
